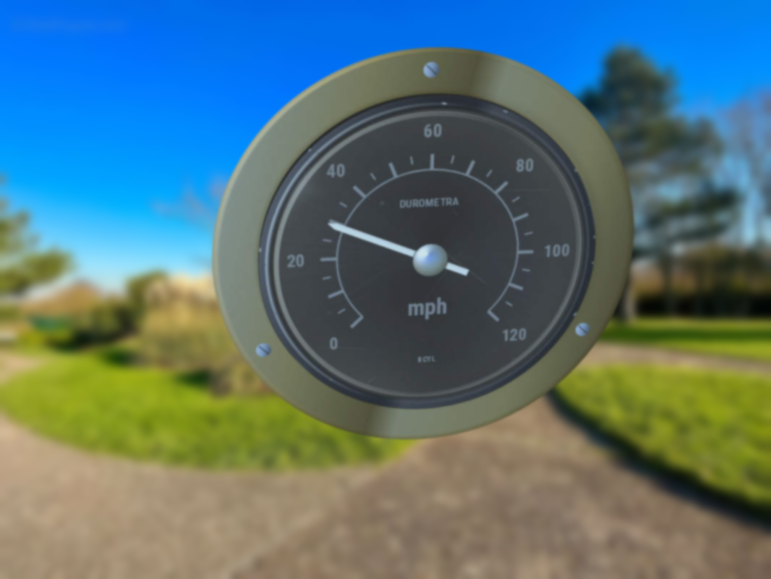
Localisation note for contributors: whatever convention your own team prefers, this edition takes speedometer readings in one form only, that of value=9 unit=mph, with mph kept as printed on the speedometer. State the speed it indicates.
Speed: value=30 unit=mph
